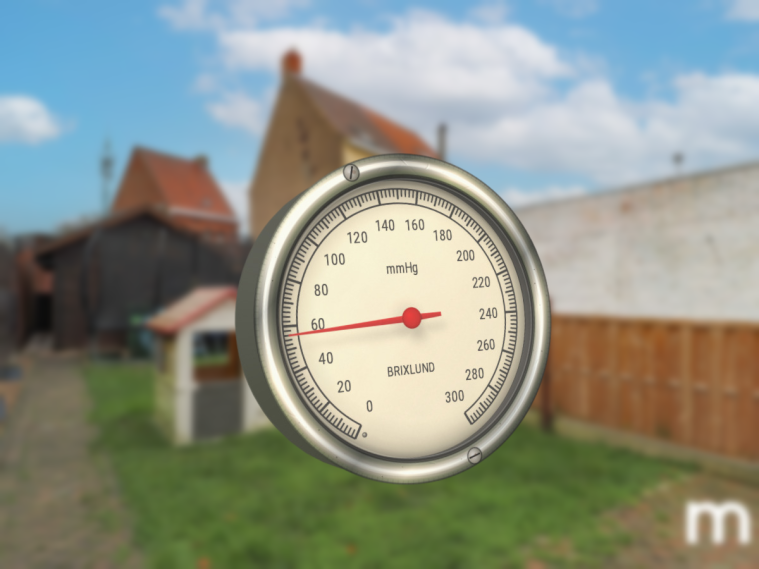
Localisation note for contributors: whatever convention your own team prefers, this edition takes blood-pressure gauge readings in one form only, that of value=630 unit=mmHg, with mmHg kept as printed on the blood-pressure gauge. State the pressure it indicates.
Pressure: value=56 unit=mmHg
